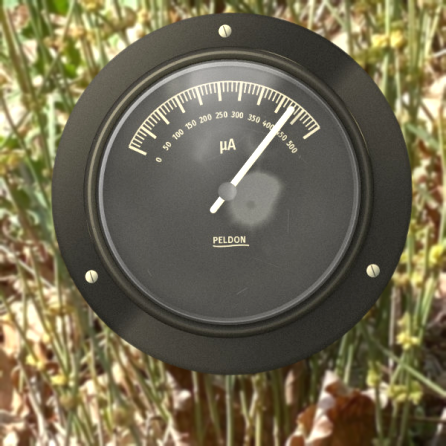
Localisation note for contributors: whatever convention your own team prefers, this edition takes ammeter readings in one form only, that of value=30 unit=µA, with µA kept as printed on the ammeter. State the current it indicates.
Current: value=430 unit=µA
